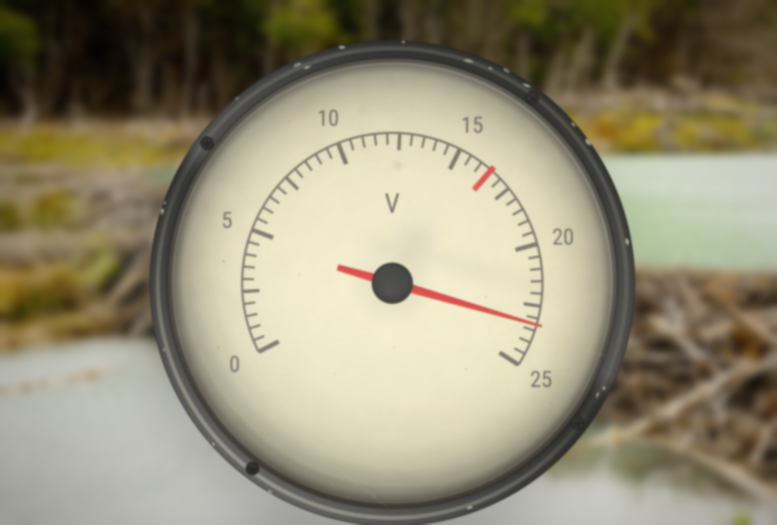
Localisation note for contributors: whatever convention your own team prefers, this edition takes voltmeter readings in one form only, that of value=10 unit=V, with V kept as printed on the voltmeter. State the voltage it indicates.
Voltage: value=23.25 unit=V
